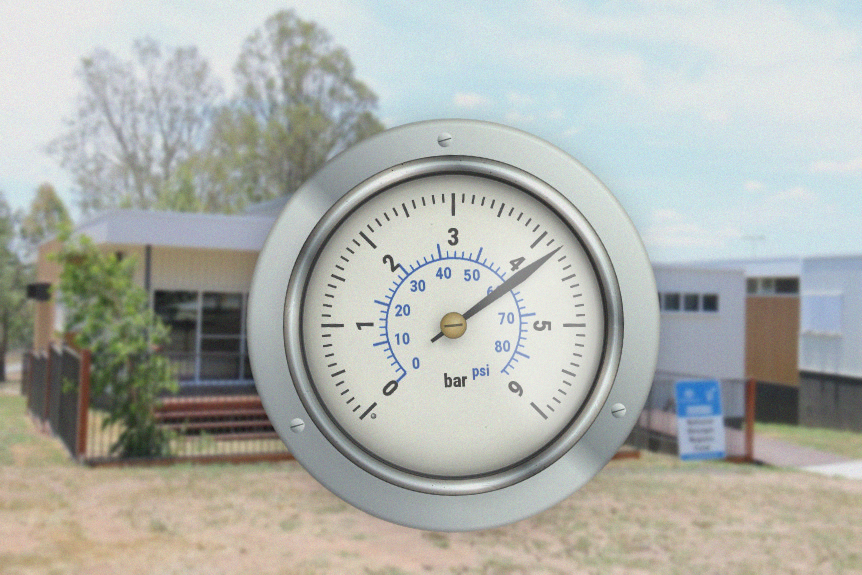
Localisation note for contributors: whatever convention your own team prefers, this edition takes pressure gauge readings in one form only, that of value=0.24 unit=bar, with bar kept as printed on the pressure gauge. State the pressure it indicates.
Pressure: value=4.2 unit=bar
